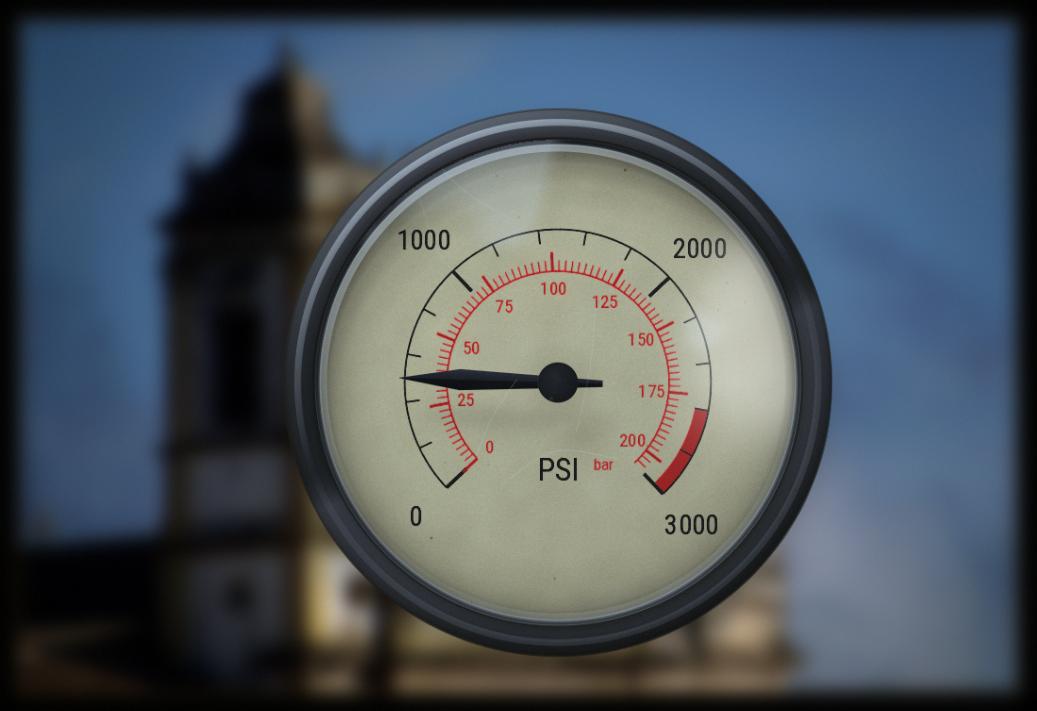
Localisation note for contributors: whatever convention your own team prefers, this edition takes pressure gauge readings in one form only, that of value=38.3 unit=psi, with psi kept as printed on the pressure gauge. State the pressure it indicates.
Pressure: value=500 unit=psi
